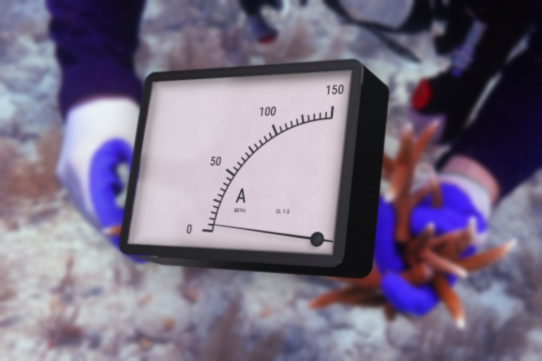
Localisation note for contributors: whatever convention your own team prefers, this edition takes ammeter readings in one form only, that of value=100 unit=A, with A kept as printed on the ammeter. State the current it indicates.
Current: value=5 unit=A
